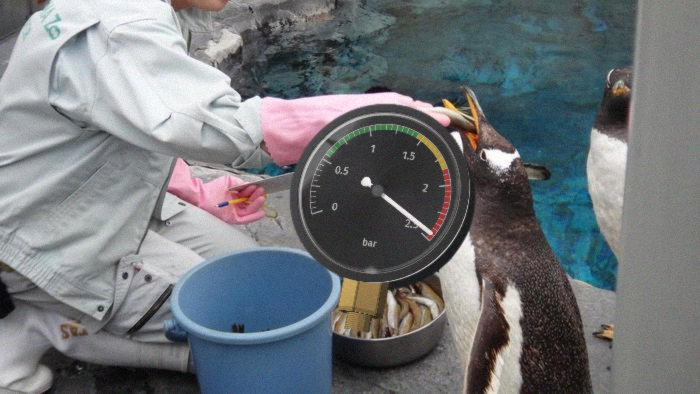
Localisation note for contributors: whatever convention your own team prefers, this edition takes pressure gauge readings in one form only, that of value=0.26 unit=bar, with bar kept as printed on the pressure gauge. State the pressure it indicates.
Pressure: value=2.45 unit=bar
